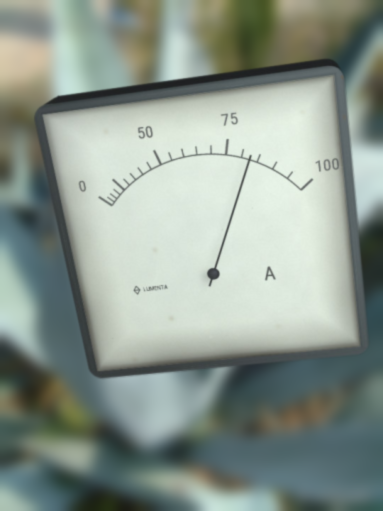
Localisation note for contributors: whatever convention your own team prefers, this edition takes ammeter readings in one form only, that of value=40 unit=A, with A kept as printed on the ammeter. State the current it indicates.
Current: value=82.5 unit=A
